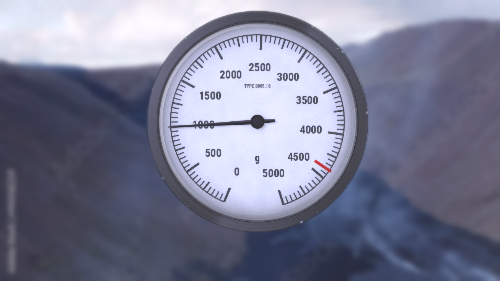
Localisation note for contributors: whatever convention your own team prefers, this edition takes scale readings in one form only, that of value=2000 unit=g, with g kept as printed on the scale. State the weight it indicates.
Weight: value=1000 unit=g
